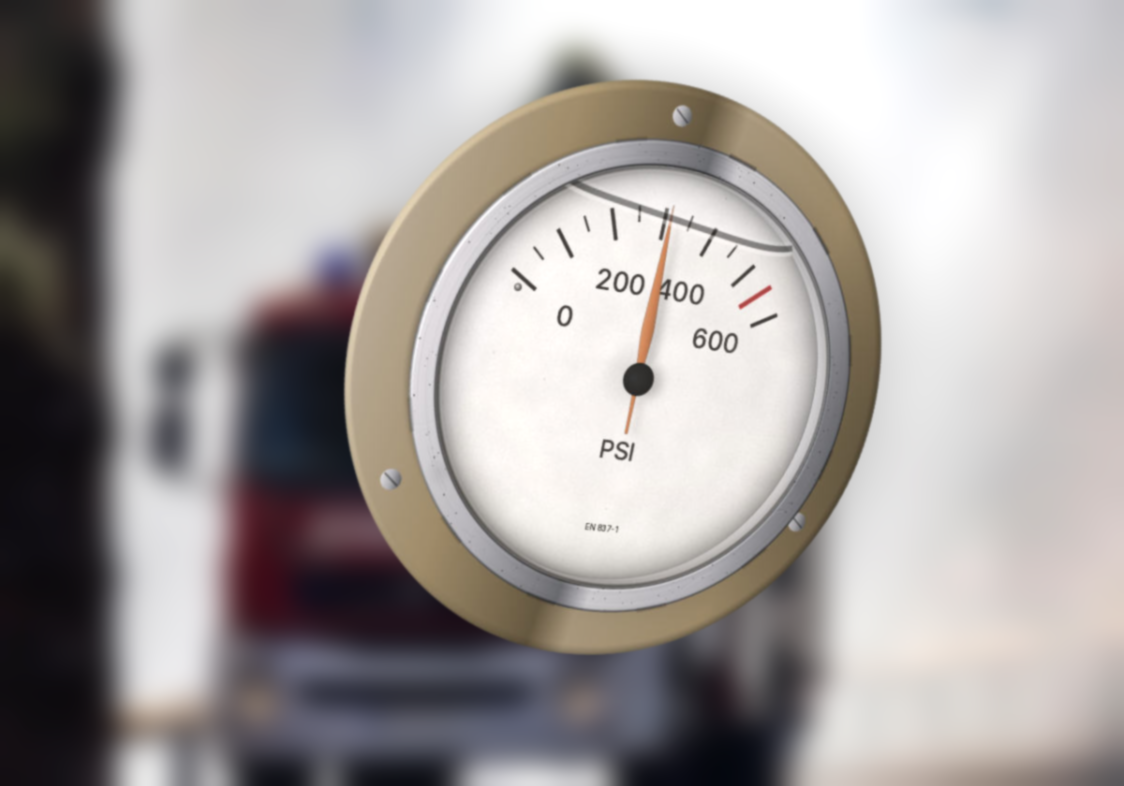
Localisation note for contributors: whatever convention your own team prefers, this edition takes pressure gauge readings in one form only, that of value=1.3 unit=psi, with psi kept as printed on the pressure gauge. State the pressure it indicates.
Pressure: value=300 unit=psi
